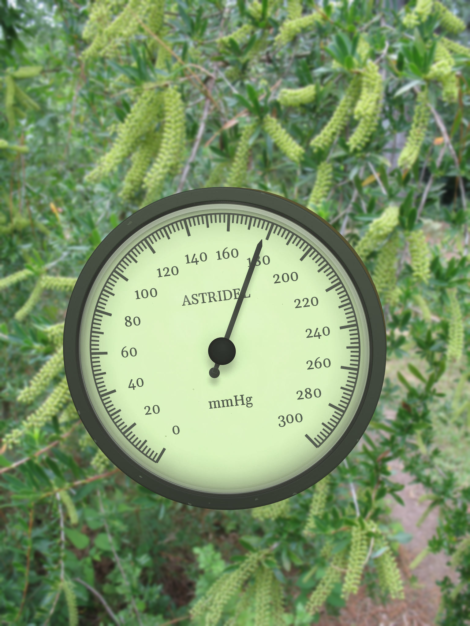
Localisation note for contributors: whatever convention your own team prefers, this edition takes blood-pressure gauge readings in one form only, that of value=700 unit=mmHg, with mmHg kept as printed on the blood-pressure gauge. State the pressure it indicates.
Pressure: value=178 unit=mmHg
